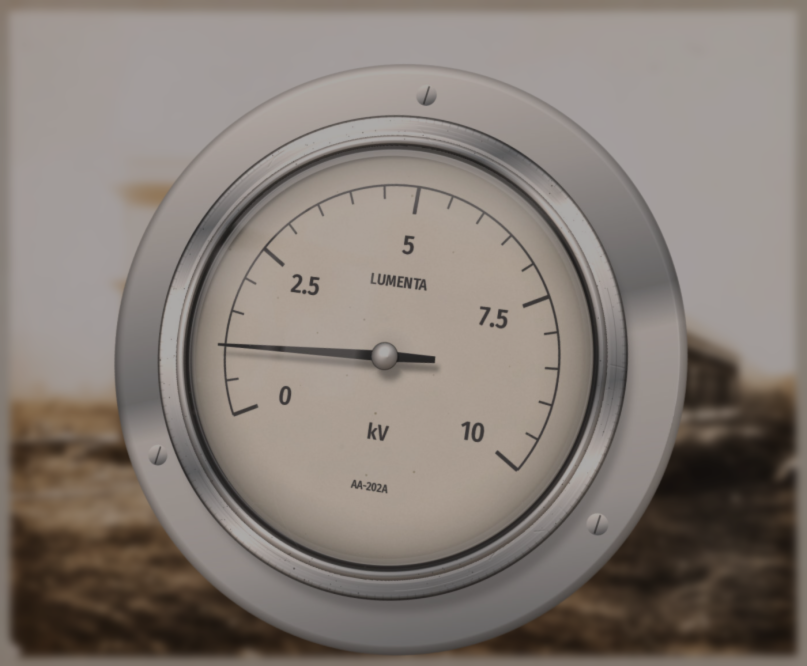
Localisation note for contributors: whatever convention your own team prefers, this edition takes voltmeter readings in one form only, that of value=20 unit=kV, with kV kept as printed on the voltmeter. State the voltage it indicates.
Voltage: value=1 unit=kV
